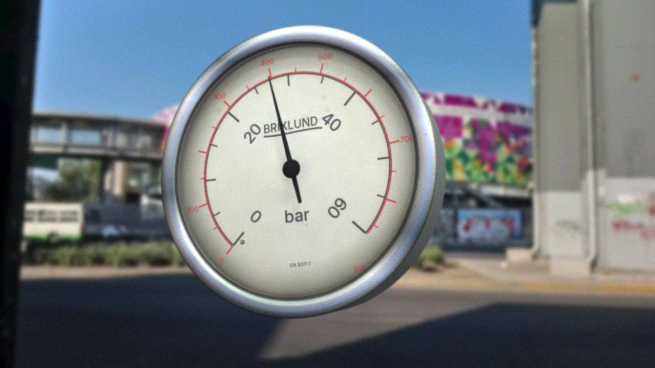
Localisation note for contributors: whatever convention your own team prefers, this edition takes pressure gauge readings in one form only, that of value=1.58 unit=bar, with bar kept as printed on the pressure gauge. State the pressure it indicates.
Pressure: value=27.5 unit=bar
